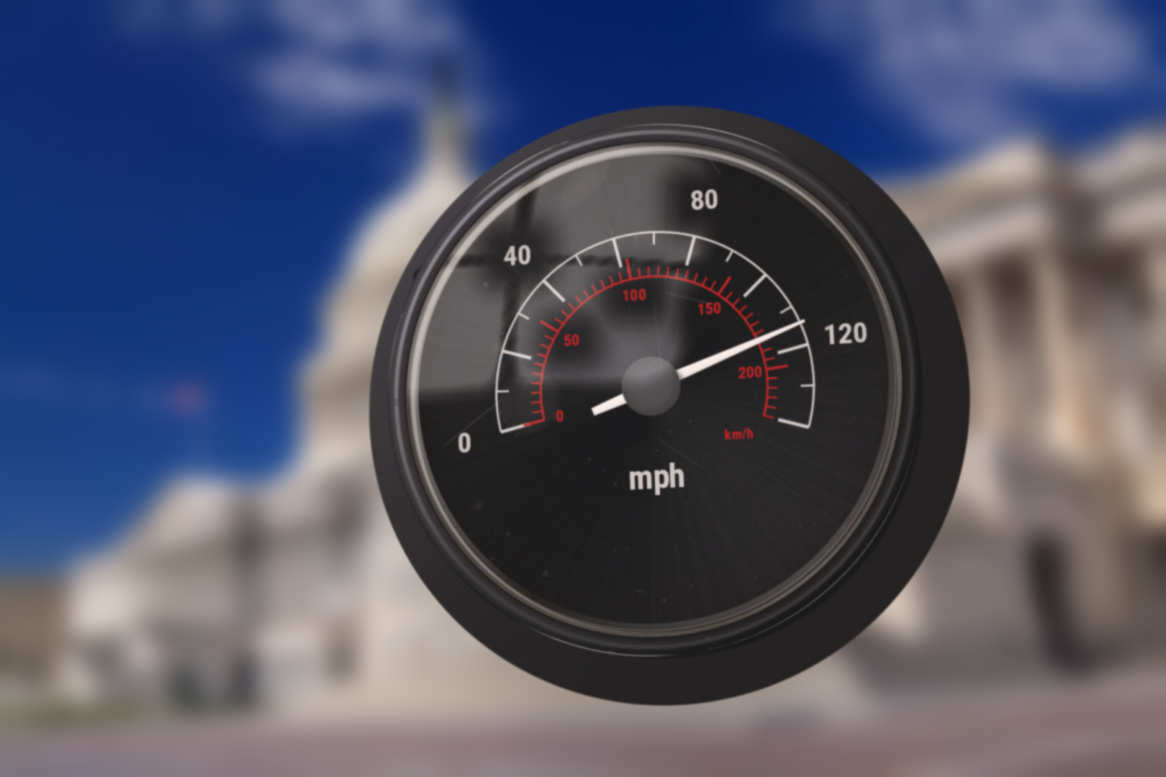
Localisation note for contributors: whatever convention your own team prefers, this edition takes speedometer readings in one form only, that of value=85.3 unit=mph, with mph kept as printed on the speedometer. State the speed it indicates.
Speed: value=115 unit=mph
